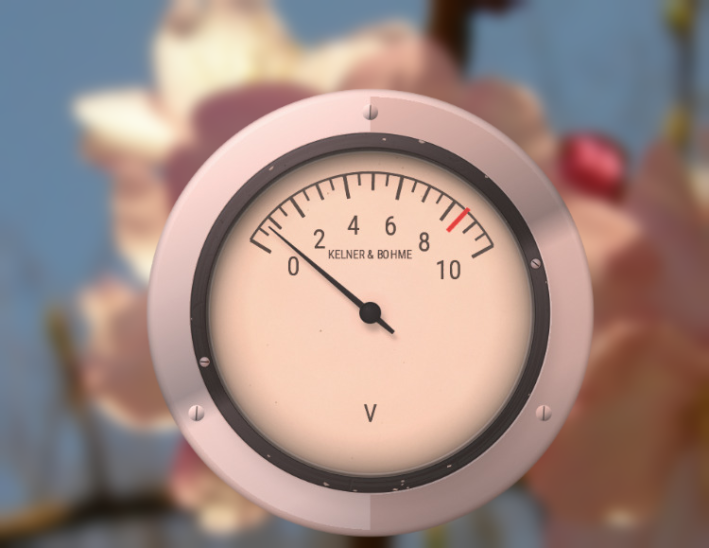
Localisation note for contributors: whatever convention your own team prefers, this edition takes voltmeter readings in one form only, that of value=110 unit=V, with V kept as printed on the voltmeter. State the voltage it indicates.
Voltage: value=0.75 unit=V
